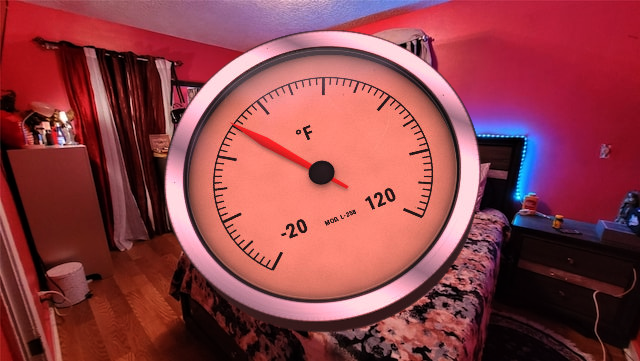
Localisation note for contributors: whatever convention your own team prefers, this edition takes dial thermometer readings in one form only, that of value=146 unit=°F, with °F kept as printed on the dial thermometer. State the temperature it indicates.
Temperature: value=30 unit=°F
